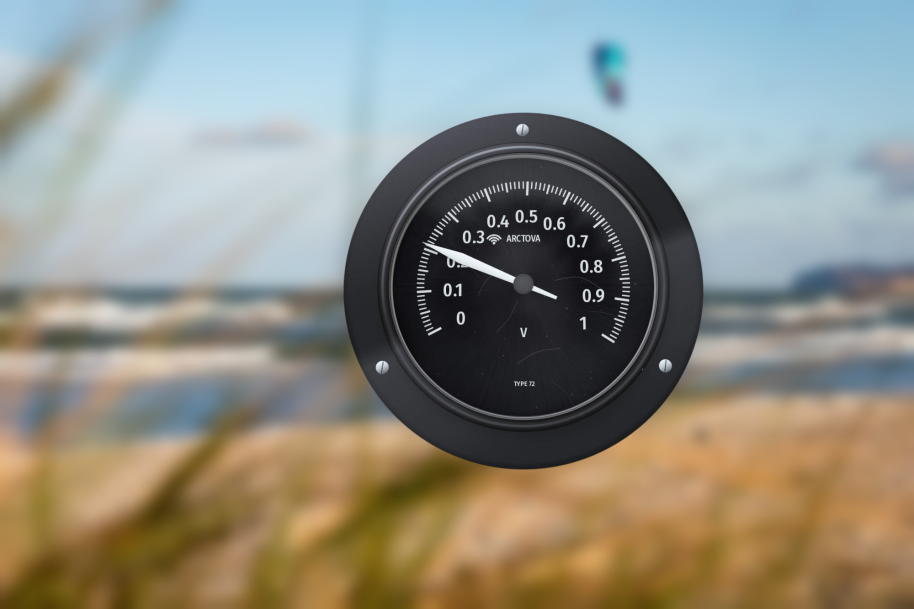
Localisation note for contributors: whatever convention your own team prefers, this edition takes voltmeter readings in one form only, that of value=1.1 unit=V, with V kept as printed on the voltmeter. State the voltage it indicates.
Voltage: value=0.21 unit=V
